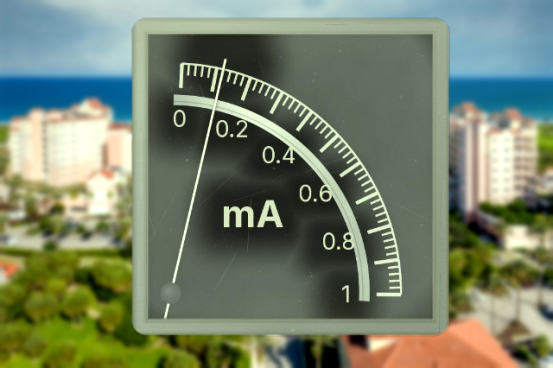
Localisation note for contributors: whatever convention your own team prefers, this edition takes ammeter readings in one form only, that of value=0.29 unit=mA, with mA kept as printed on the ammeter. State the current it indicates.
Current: value=0.12 unit=mA
